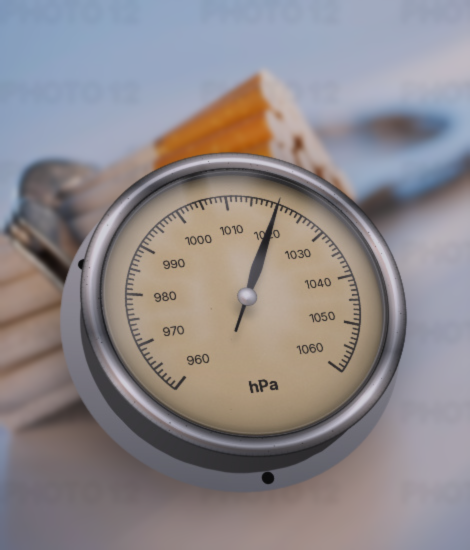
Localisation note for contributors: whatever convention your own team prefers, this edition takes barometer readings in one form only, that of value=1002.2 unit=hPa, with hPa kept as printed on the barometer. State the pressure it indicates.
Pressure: value=1020 unit=hPa
